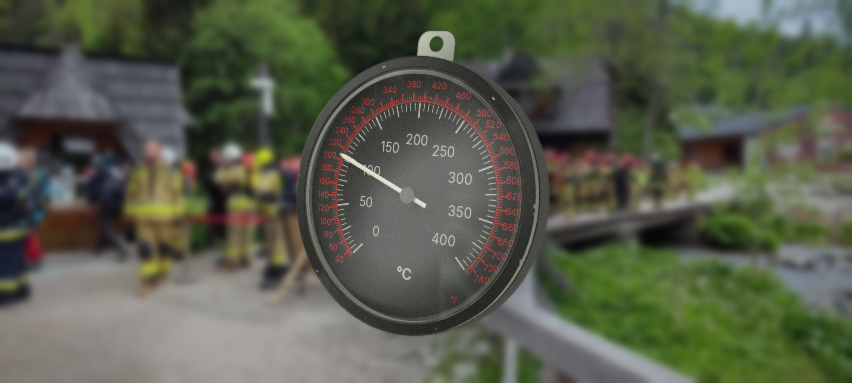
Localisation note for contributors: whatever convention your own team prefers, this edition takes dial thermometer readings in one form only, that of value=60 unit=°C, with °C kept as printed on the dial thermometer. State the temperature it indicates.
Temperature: value=100 unit=°C
